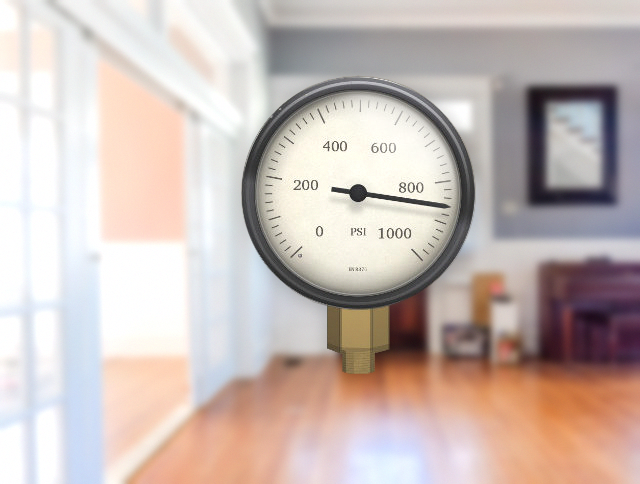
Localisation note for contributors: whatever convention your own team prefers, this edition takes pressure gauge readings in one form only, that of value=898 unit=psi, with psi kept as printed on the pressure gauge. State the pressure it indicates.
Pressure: value=860 unit=psi
